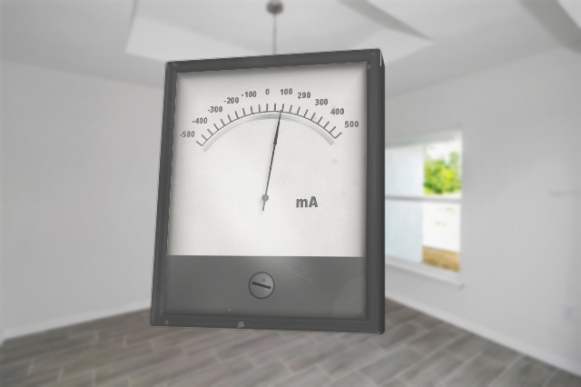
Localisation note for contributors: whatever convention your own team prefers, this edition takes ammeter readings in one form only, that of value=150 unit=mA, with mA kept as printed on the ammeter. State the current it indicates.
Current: value=100 unit=mA
